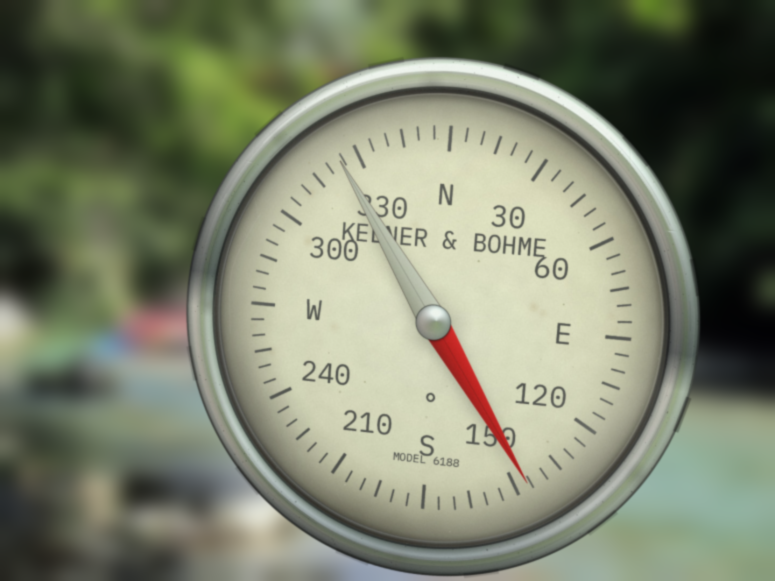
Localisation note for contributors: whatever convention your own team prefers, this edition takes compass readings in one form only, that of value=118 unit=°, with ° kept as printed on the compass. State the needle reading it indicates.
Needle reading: value=145 unit=°
